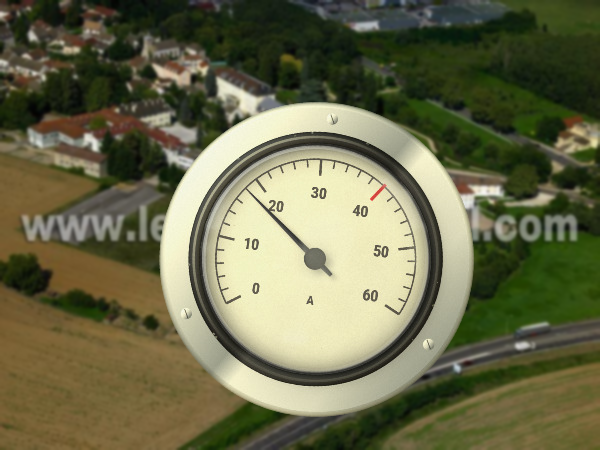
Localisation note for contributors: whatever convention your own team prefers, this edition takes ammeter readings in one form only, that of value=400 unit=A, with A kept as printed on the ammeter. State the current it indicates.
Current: value=18 unit=A
